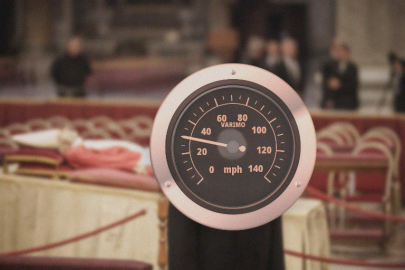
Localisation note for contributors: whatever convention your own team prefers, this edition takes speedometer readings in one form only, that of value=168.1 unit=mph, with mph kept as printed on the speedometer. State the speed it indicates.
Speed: value=30 unit=mph
